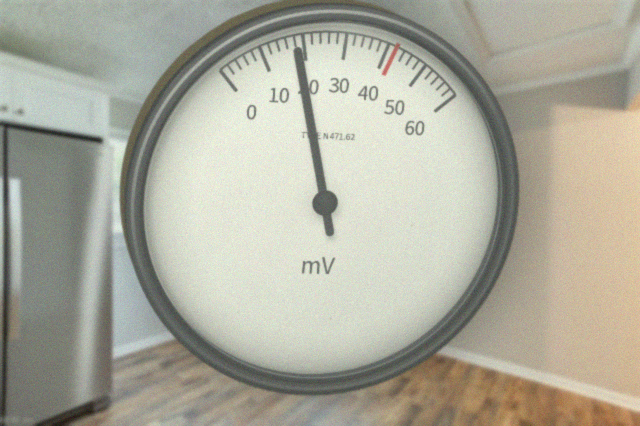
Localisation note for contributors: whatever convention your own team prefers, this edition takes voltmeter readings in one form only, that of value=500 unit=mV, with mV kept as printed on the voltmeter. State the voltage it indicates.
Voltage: value=18 unit=mV
